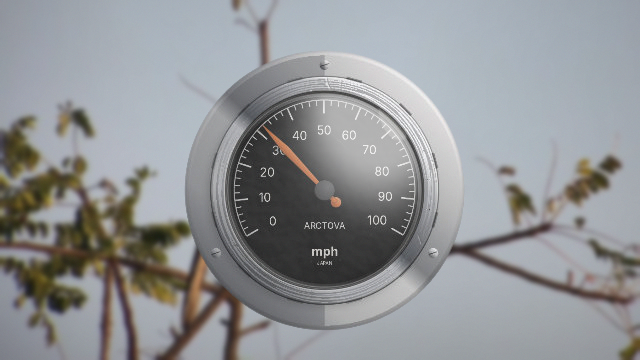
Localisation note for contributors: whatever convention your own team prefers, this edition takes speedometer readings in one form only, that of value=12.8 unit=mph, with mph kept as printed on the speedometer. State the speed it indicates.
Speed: value=32 unit=mph
